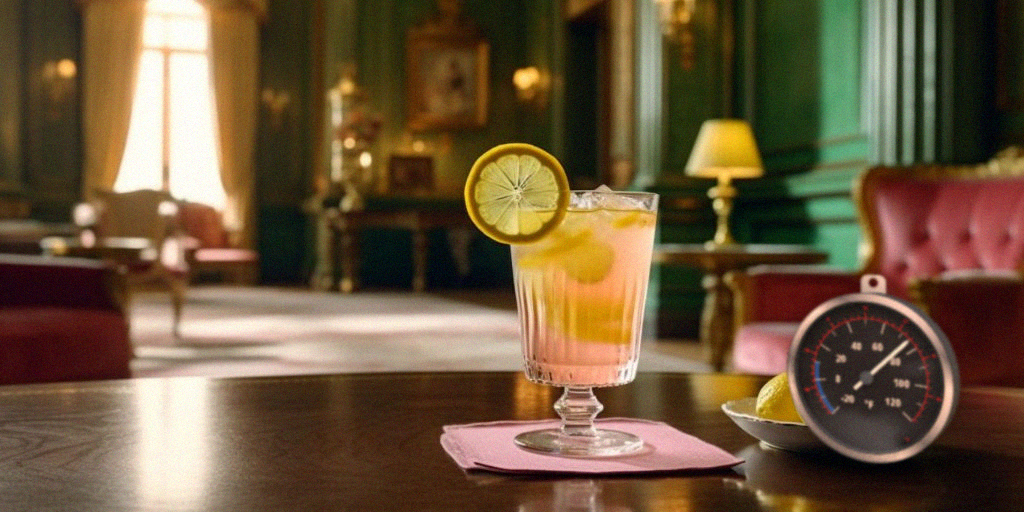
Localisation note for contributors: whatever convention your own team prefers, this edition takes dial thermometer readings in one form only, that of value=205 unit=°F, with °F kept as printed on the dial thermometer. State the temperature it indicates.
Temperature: value=75 unit=°F
